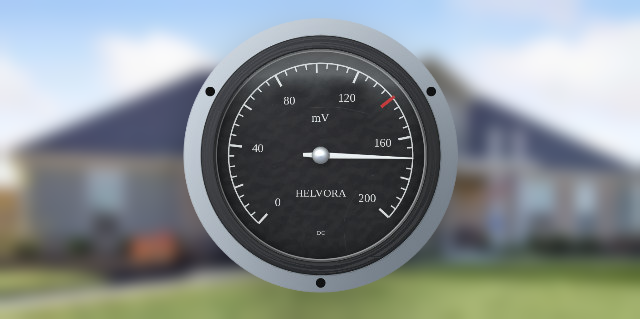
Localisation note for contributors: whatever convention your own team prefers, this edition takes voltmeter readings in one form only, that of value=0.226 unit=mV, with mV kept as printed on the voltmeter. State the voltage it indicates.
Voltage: value=170 unit=mV
